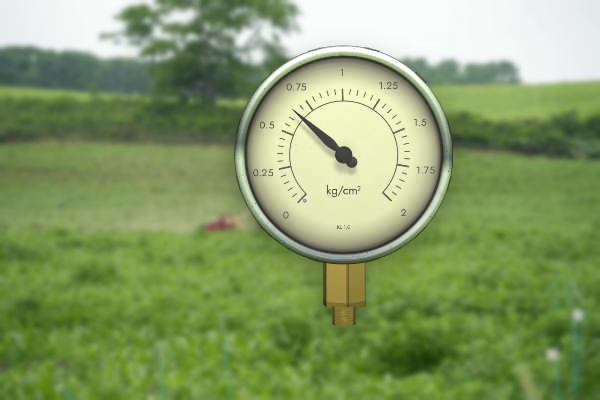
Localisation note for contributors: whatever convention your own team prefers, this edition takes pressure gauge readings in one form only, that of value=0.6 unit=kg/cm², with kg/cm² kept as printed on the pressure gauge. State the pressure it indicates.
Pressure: value=0.65 unit=kg/cm²
